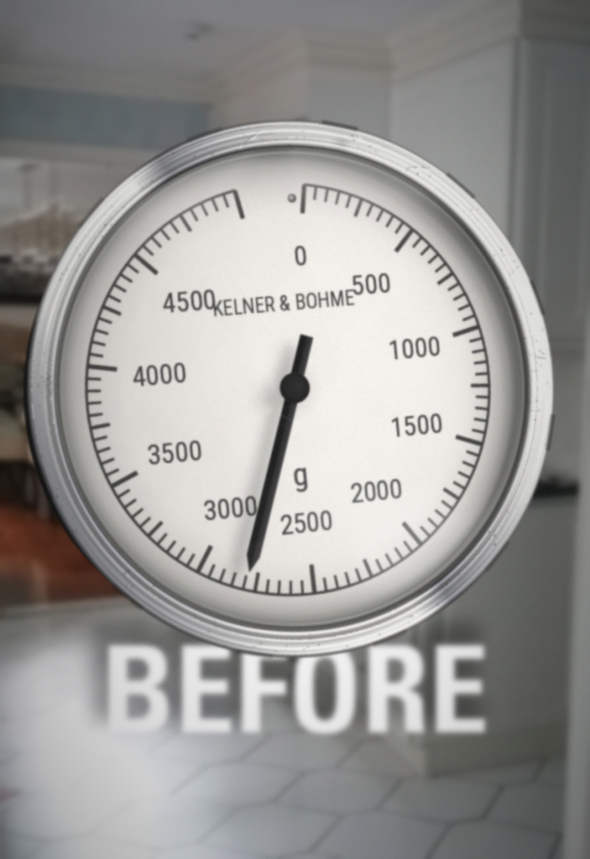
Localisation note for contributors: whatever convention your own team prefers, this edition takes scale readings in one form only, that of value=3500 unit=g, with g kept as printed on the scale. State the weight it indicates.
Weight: value=2800 unit=g
